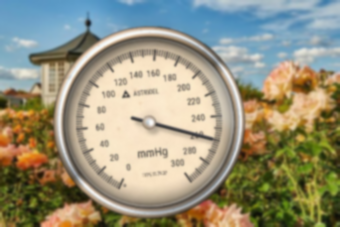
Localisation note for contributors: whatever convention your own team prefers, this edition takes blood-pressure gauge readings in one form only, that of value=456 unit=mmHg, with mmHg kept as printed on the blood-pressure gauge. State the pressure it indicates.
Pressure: value=260 unit=mmHg
